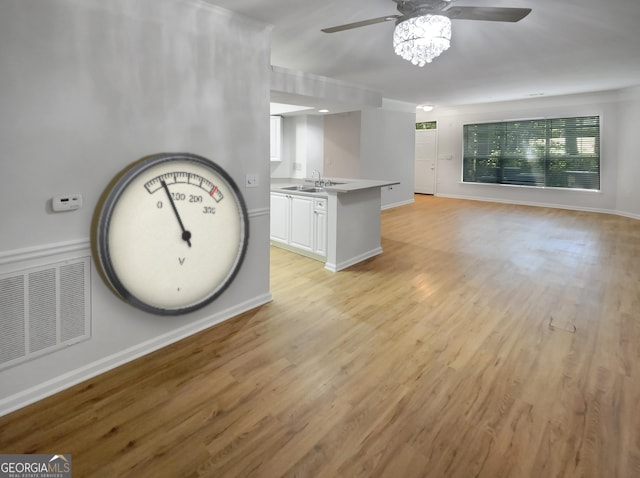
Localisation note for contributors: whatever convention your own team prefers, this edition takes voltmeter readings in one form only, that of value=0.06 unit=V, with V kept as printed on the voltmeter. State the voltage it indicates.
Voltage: value=50 unit=V
